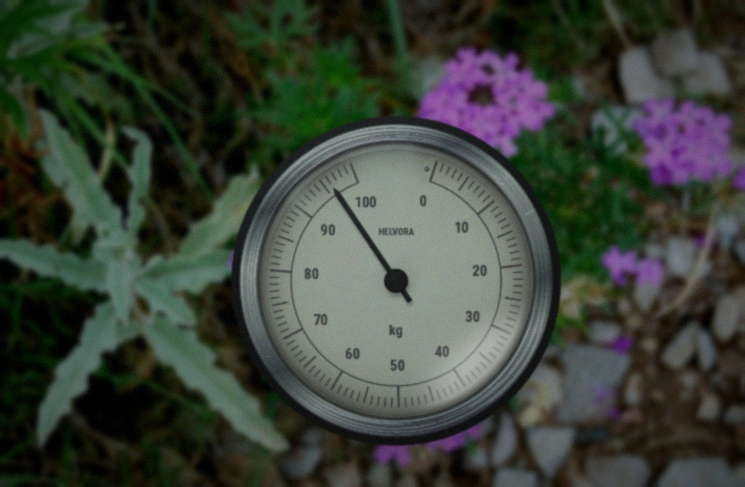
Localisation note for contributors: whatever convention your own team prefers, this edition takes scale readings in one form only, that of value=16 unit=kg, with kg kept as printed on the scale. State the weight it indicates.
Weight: value=96 unit=kg
